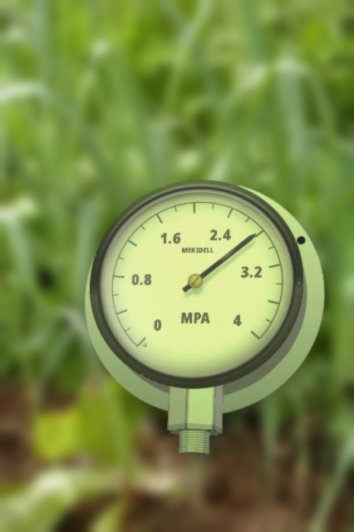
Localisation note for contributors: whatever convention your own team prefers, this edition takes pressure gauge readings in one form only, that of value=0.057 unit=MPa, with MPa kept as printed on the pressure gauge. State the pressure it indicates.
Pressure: value=2.8 unit=MPa
